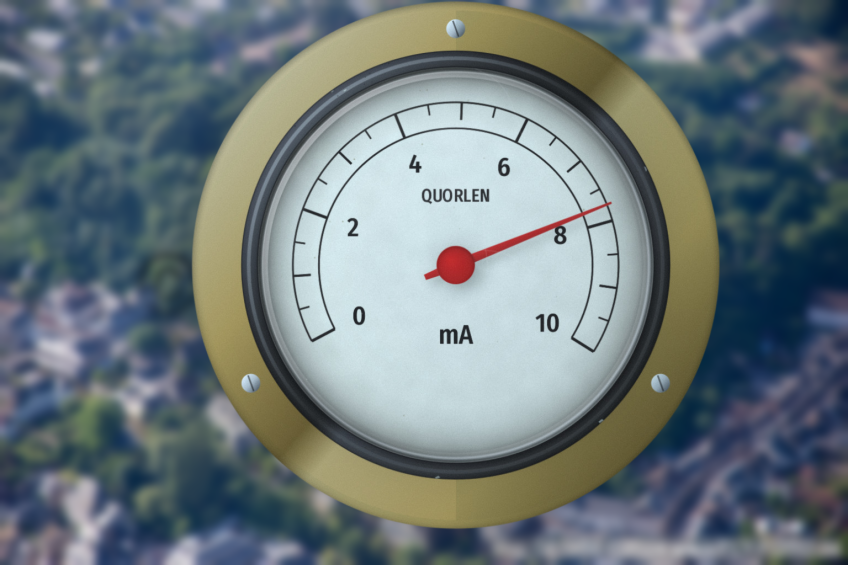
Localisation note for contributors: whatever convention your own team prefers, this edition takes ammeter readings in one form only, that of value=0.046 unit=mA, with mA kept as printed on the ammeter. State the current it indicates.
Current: value=7.75 unit=mA
